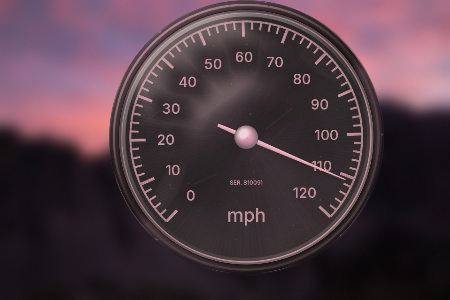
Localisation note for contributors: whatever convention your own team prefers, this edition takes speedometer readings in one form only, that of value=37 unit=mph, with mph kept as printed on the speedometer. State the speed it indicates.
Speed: value=111 unit=mph
